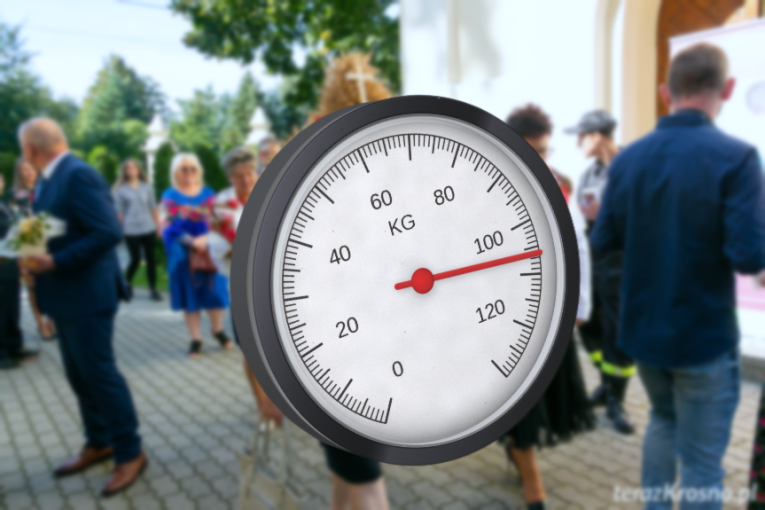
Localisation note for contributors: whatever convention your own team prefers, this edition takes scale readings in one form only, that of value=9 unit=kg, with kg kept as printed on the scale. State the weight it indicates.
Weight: value=106 unit=kg
